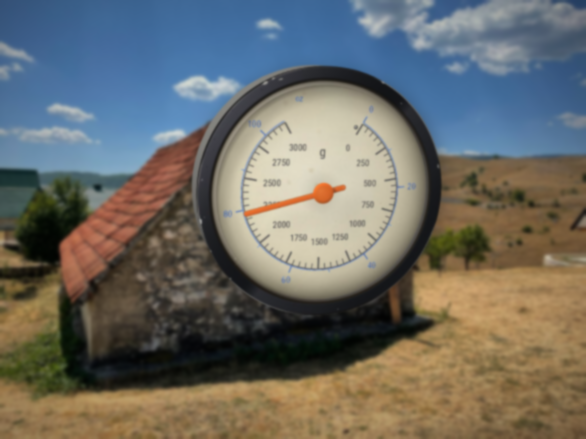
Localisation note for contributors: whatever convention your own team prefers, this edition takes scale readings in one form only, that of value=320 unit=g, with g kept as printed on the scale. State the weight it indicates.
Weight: value=2250 unit=g
